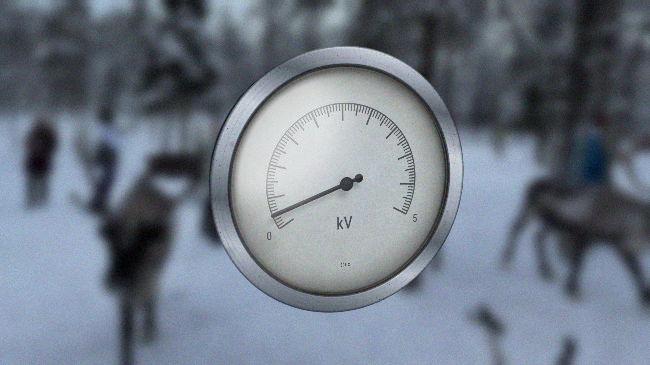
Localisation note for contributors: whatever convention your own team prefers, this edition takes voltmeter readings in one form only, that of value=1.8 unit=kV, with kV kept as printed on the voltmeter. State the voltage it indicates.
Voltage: value=0.25 unit=kV
